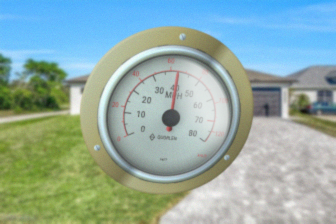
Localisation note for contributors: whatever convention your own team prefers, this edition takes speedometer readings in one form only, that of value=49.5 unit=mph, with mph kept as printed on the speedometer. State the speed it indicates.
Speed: value=40 unit=mph
